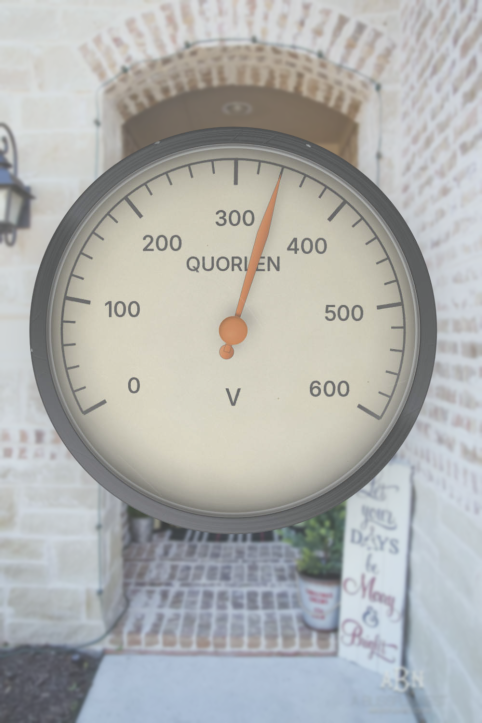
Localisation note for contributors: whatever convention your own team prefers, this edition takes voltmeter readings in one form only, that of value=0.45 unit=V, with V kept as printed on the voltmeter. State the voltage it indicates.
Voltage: value=340 unit=V
